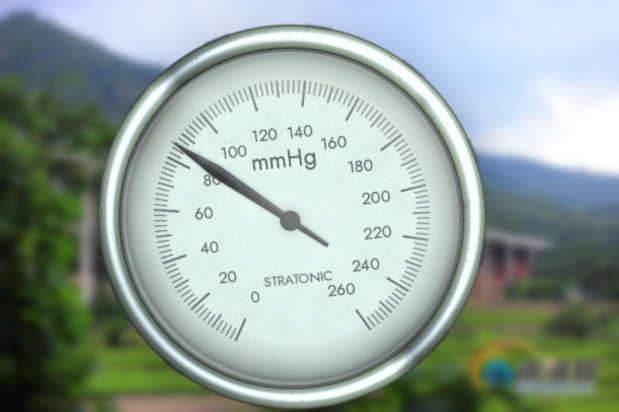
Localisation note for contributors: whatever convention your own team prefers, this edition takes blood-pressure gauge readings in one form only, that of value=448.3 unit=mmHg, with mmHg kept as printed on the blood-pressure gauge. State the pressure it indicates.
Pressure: value=86 unit=mmHg
